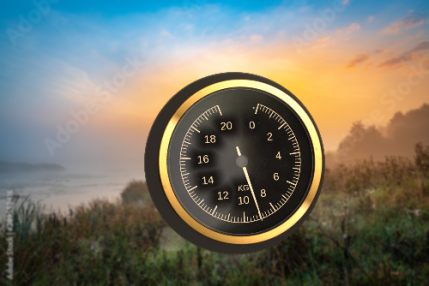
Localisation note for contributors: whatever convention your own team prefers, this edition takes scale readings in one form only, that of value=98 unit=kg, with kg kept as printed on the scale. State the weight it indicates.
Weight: value=9 unit=kg
